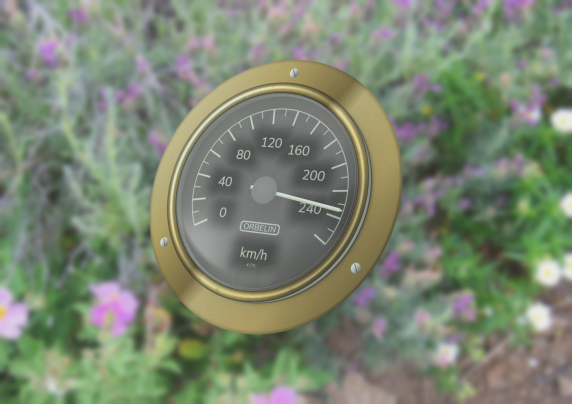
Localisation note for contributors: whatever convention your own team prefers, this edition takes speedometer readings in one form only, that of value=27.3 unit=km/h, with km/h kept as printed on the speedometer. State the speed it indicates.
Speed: value=235 unit=km/h
